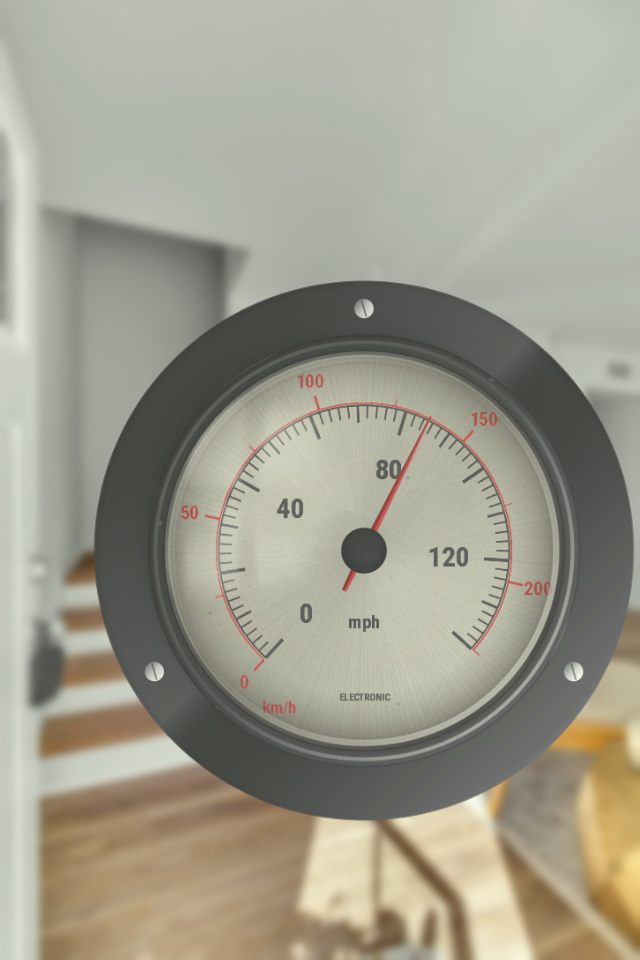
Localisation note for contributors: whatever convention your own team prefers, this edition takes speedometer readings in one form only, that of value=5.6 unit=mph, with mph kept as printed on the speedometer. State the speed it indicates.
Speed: value=85 unit=mph
